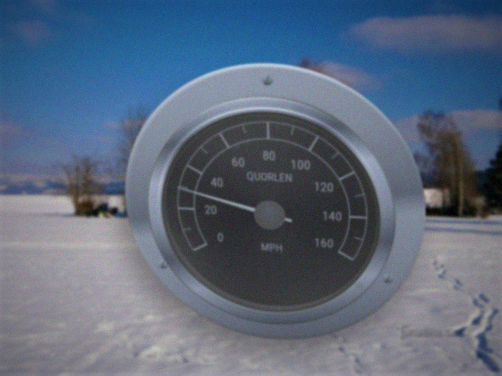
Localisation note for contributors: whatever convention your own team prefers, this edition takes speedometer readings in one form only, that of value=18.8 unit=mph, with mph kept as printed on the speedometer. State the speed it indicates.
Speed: value=30 unit=mph
